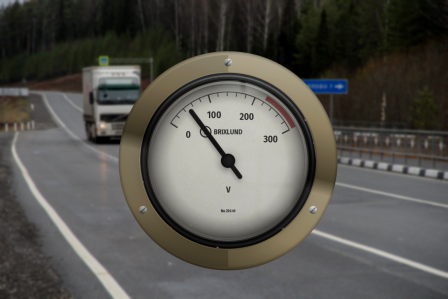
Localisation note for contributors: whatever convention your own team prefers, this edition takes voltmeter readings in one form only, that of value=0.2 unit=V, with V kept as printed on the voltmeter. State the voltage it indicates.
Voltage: value=50 unit=V
